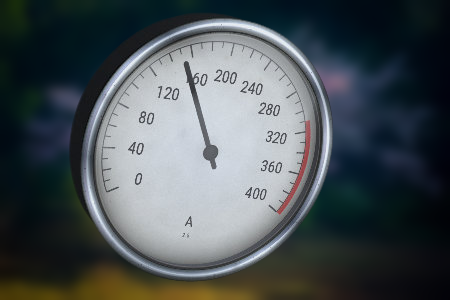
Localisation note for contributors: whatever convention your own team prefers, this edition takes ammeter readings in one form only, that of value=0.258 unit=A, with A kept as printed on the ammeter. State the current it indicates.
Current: value=150 unit=A
